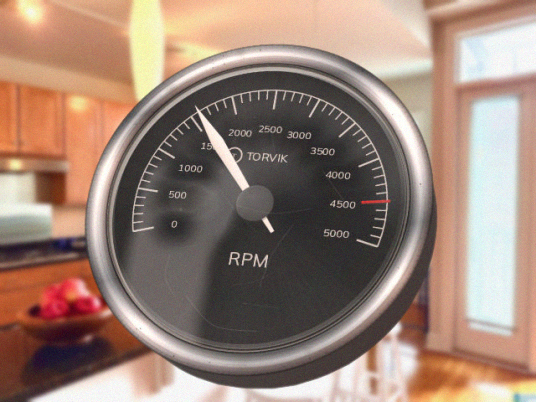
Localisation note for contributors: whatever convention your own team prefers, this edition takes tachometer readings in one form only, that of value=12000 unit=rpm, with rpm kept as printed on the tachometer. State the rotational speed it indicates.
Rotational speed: value=1600 unit=rpm
